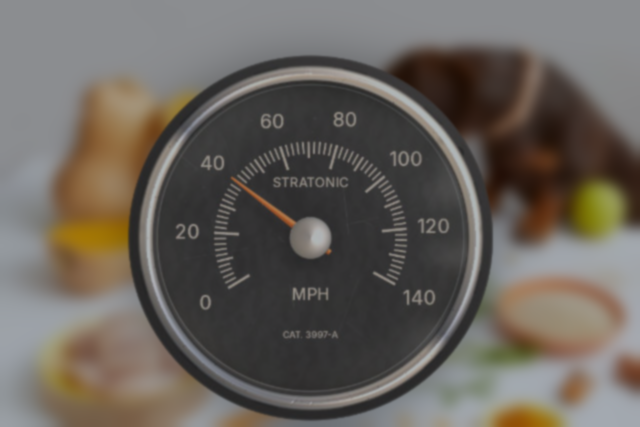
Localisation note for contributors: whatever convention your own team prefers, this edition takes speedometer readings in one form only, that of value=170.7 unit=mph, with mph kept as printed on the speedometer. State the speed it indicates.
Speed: value=40 unit=mph
